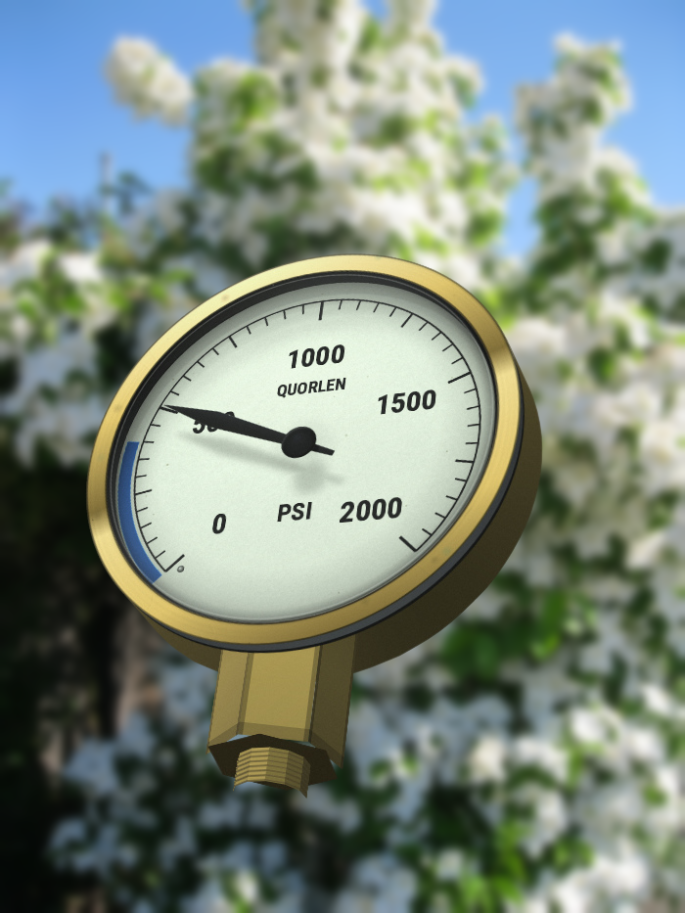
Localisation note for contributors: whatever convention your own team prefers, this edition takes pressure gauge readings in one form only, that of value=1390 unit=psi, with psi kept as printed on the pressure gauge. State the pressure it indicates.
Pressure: value=500 unit=psi
